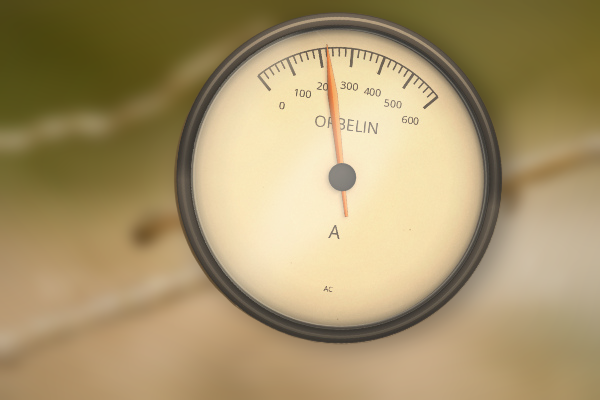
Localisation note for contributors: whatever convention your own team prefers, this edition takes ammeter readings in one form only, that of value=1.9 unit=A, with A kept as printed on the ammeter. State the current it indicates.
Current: value=220 unit=A
